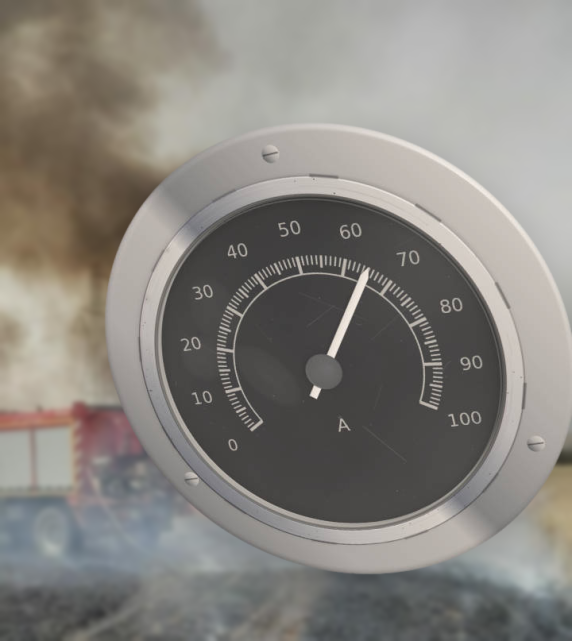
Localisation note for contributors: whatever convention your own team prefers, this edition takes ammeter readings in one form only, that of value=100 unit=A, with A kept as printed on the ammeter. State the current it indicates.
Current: value=65 unit=A
